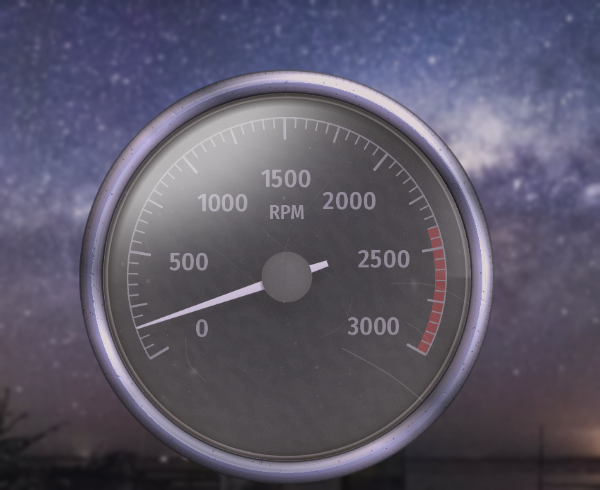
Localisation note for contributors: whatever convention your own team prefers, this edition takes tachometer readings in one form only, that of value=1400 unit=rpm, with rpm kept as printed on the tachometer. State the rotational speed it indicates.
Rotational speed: value=150 unit=rpm
